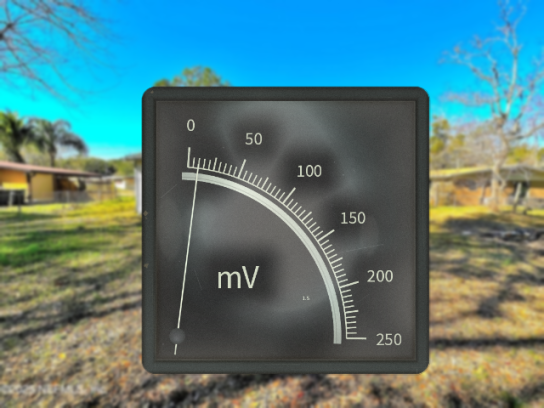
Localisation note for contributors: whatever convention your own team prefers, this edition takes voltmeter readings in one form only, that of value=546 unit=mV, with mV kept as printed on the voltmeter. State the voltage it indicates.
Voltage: value=10 unit=mV
